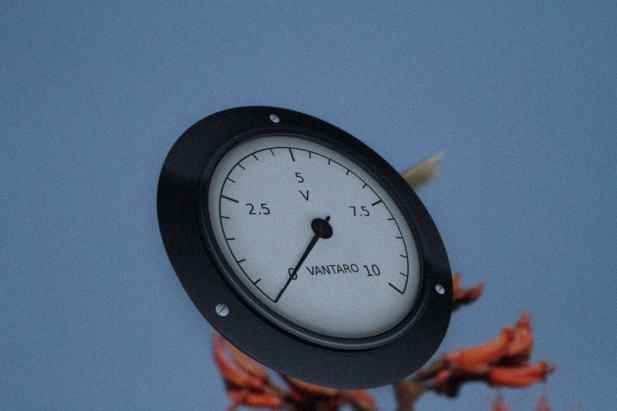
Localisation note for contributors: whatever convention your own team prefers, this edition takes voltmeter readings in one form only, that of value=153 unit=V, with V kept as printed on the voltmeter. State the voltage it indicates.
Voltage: value=0 unit=V
